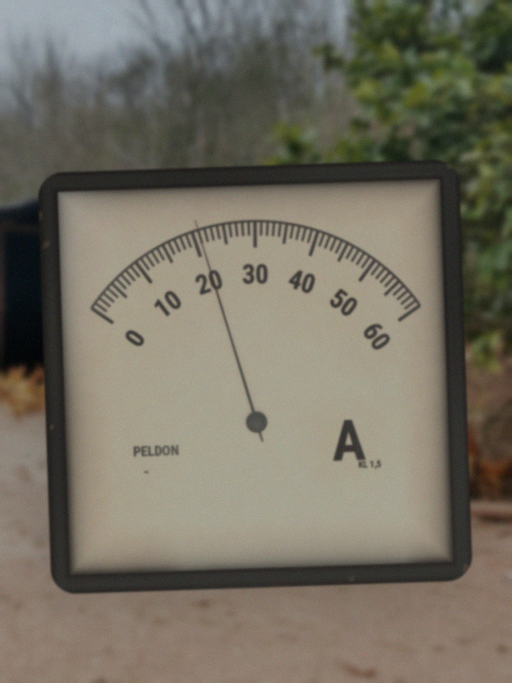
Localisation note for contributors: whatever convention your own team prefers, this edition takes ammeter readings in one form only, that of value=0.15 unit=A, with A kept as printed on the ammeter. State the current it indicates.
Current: value=21 unit=A
